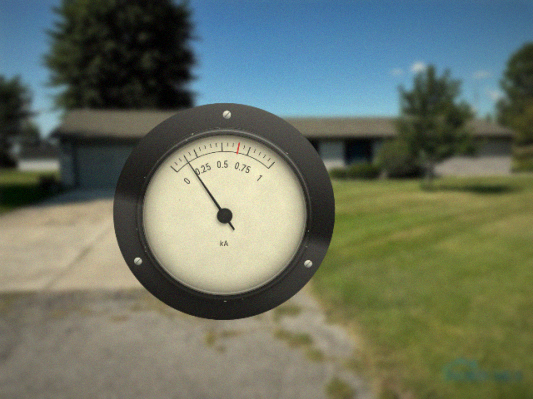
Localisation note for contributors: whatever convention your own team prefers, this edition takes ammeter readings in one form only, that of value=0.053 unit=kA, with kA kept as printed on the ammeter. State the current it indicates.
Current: value=0.15 unit=kA
